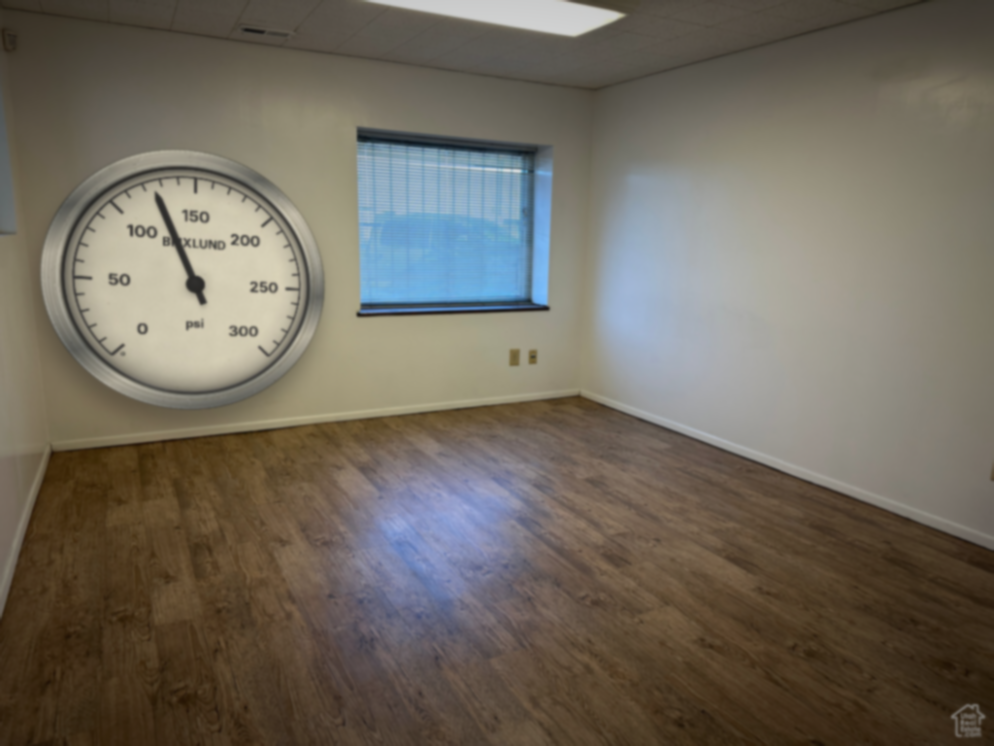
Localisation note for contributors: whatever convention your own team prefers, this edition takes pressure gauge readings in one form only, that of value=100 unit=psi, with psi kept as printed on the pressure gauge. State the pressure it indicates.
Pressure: value=125 unit=psi
